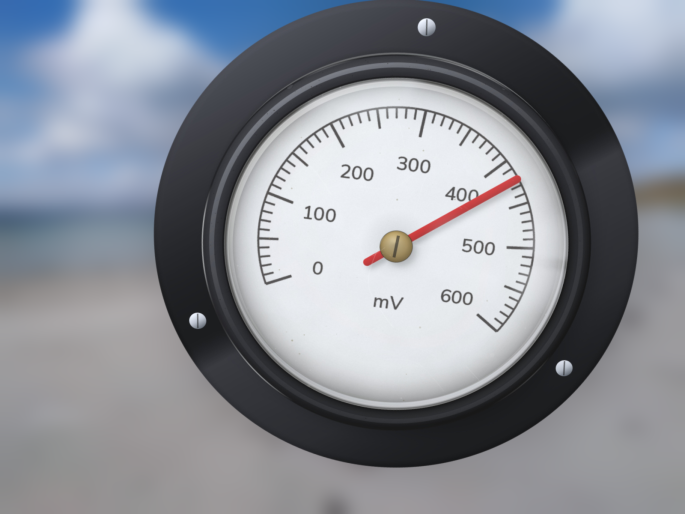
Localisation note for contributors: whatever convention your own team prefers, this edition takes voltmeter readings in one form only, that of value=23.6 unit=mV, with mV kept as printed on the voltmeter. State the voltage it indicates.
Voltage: value=420 unit=mV
